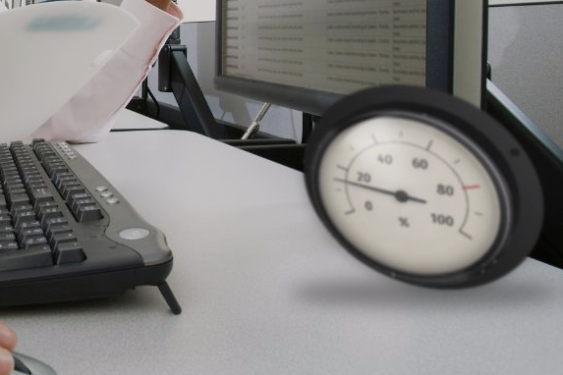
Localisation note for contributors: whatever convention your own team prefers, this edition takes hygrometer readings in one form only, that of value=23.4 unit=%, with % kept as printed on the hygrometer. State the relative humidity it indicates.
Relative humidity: value=15 unit=%
